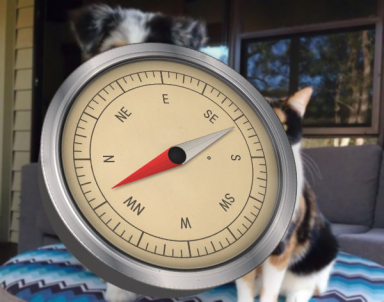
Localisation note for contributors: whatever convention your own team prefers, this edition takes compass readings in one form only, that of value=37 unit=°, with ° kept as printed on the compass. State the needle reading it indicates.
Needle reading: value=335 unit=°
